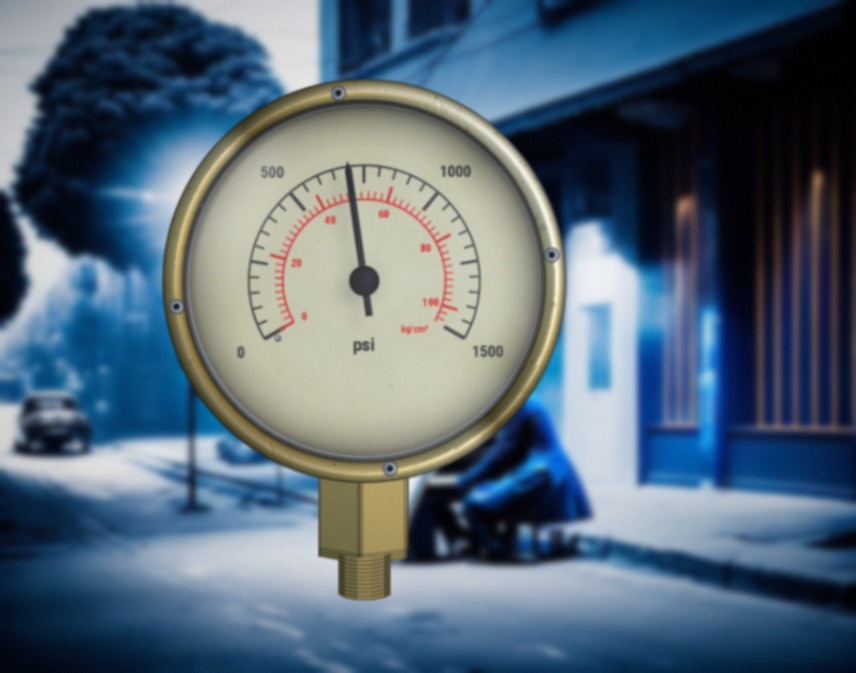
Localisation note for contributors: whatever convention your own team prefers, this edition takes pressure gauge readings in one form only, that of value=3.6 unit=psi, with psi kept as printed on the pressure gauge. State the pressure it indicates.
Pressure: value=700 unit=psi
